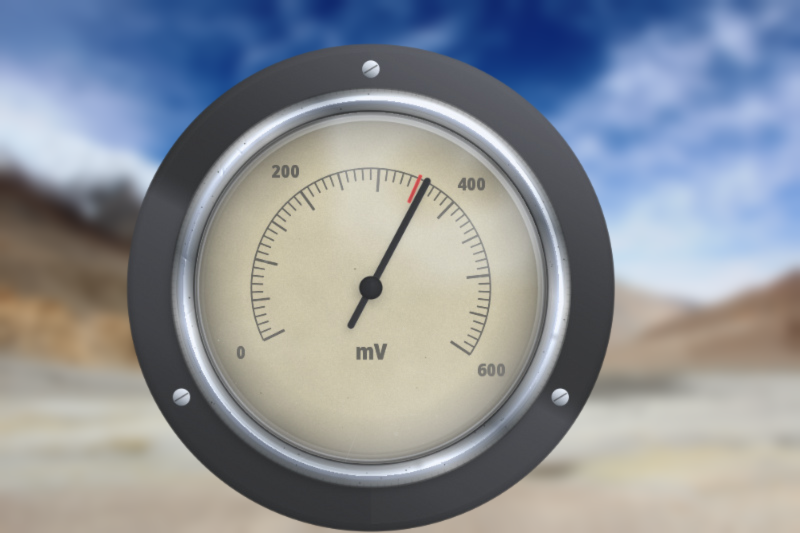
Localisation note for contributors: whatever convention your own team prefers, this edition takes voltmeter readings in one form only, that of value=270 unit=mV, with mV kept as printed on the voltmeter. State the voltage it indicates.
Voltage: value=360 unit=mV
